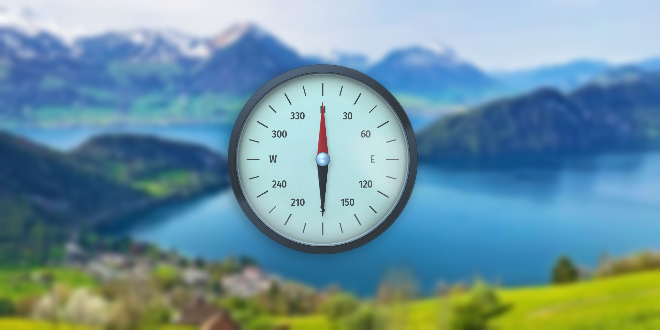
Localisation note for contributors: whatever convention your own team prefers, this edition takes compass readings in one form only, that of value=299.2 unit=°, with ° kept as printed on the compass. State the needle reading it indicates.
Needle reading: value=0 unit=°
